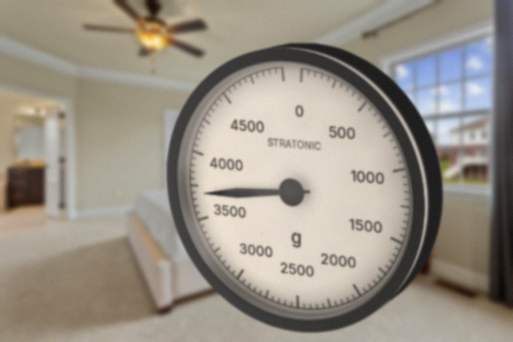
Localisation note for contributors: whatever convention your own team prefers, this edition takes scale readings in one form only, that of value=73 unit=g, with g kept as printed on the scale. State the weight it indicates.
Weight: value=3700 unit=g
